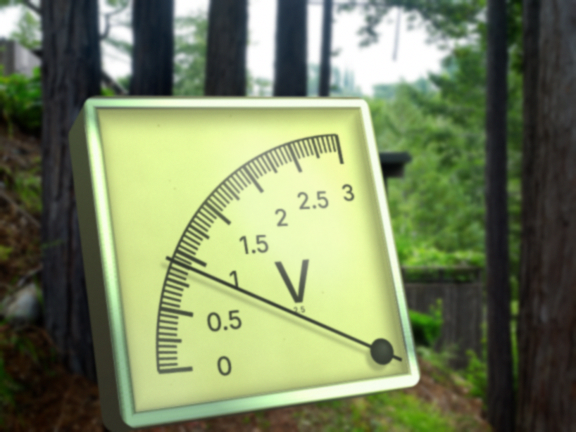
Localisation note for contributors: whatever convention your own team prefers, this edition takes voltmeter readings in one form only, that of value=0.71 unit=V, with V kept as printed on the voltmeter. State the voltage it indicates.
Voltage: value=0.9 unit=V
